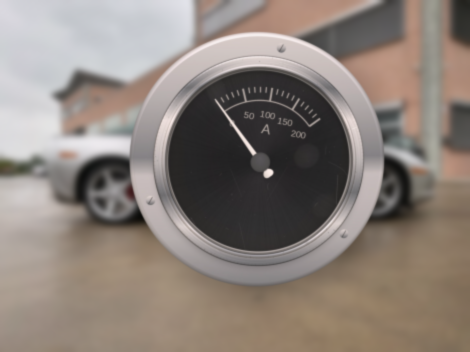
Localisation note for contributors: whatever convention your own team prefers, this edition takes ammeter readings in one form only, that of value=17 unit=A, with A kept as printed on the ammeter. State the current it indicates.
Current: value=0 unit=A
